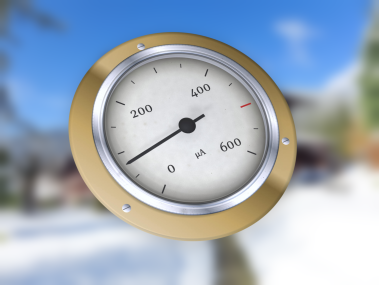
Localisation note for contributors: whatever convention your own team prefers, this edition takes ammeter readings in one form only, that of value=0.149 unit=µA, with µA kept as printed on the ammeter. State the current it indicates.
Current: value=75 unit=µA
